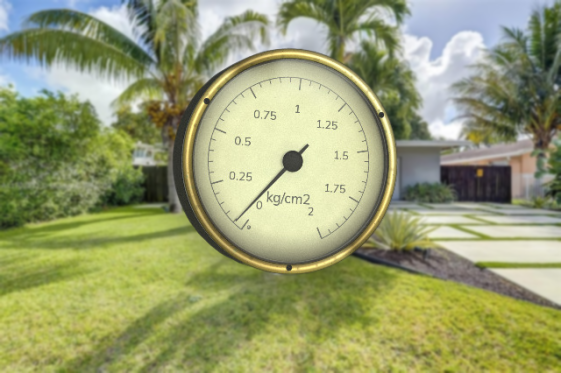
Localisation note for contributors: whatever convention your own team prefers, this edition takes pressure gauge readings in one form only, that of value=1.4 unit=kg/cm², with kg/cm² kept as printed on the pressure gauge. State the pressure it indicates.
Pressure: value=0.05 unit=kg/cm²
